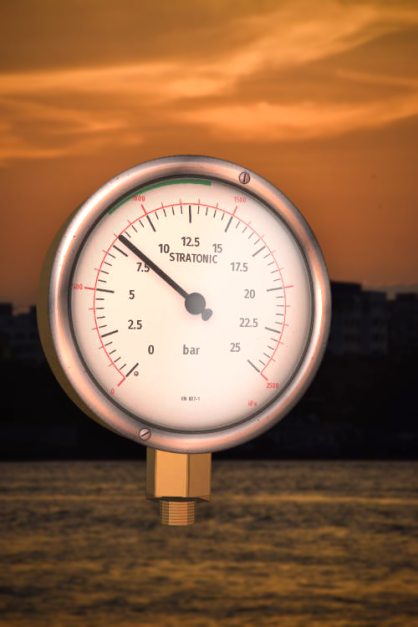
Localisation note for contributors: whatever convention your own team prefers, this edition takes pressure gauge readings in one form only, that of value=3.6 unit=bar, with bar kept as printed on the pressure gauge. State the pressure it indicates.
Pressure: value=8 unit=bar
